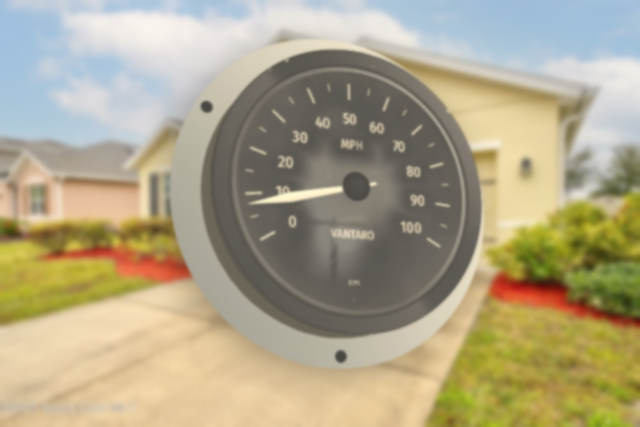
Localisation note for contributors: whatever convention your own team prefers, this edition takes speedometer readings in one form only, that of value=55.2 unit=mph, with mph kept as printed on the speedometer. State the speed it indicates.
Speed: value=7.5 unit=mph
